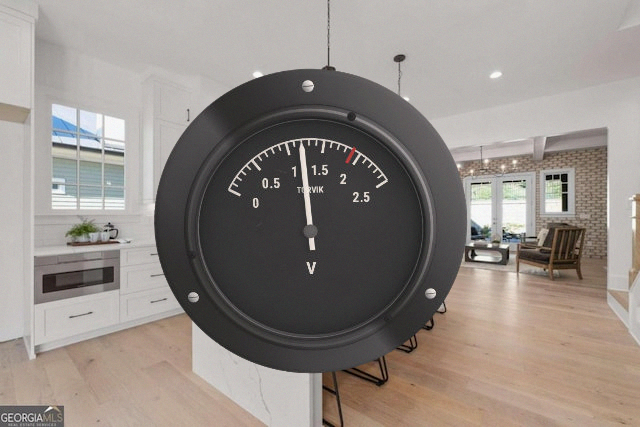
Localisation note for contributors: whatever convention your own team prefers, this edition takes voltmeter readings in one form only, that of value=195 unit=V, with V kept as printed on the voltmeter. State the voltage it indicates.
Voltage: value=1.2 unit=V
